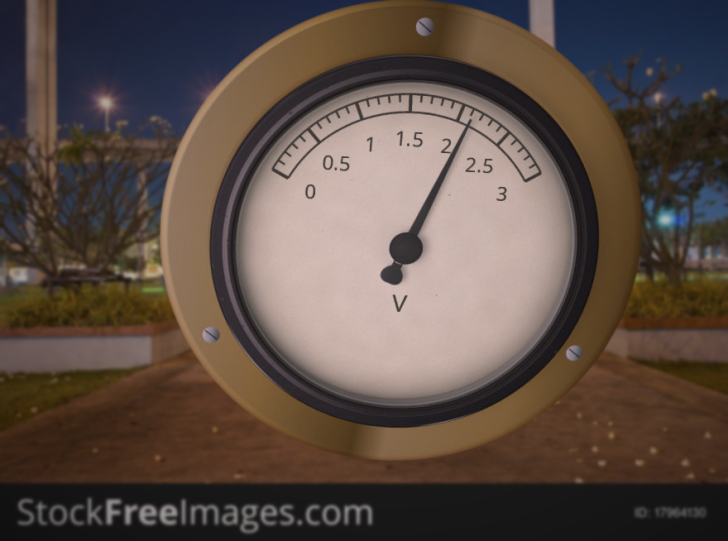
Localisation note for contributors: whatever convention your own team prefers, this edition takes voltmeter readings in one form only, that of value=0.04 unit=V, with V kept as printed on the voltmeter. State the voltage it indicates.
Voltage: value=2.1 unit=V
